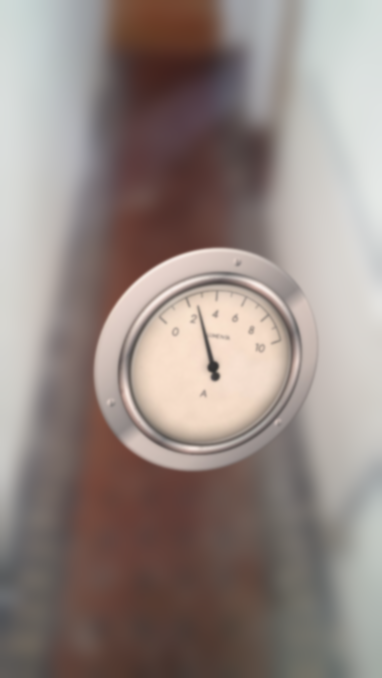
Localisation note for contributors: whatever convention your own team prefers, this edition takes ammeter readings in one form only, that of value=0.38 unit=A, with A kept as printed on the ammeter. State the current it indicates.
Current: value=2.5 unit=A
